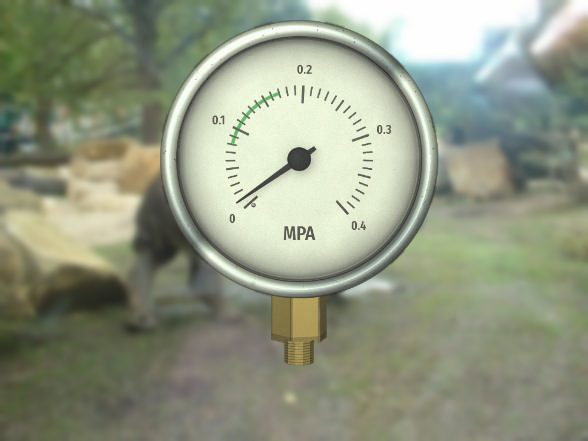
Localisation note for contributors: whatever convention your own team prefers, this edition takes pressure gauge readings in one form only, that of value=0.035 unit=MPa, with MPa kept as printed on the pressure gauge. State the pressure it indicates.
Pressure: value=0.01 unit=MPa
